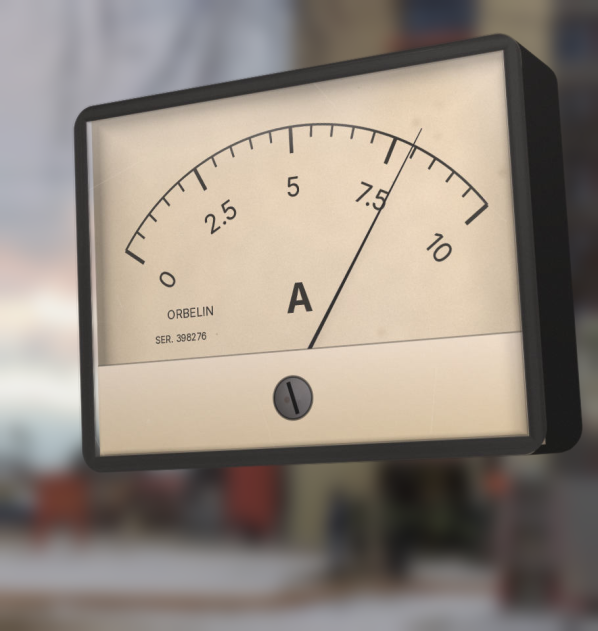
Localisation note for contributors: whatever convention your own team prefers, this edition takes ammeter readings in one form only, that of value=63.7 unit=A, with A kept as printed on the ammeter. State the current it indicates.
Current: value=8 unit=A
